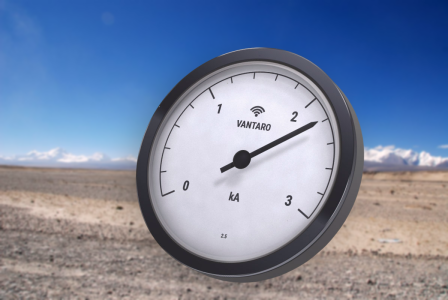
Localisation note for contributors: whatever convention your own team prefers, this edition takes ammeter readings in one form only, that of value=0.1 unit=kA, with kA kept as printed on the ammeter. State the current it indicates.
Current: value=2.2 unit=kA
